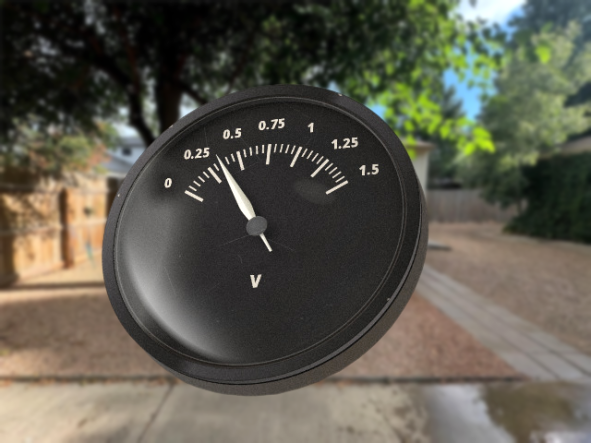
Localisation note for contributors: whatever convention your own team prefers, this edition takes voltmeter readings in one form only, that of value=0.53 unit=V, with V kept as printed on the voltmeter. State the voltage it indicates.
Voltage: value=0.35 unit=V
